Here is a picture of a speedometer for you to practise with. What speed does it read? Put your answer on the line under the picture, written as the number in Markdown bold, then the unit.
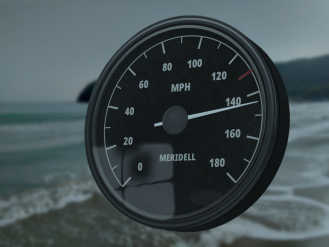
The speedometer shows **145** mph
